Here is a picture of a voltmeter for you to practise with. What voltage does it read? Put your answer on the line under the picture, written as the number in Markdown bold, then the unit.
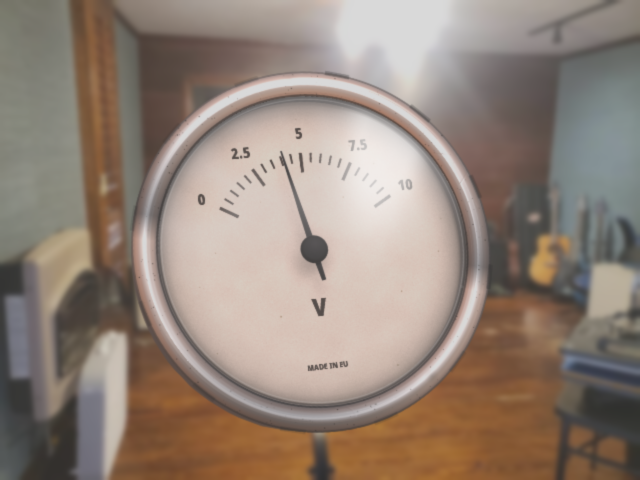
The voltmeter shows **4** V
